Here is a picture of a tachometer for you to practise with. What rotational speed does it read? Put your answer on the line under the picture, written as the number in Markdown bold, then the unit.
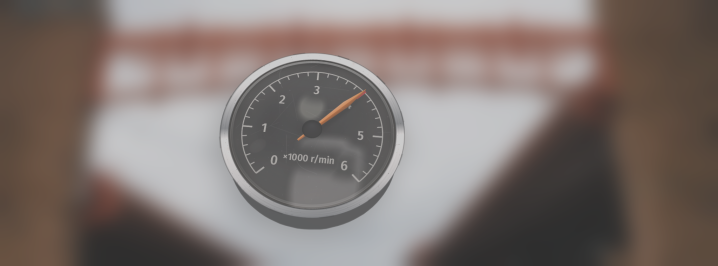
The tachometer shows **4000** rpm
